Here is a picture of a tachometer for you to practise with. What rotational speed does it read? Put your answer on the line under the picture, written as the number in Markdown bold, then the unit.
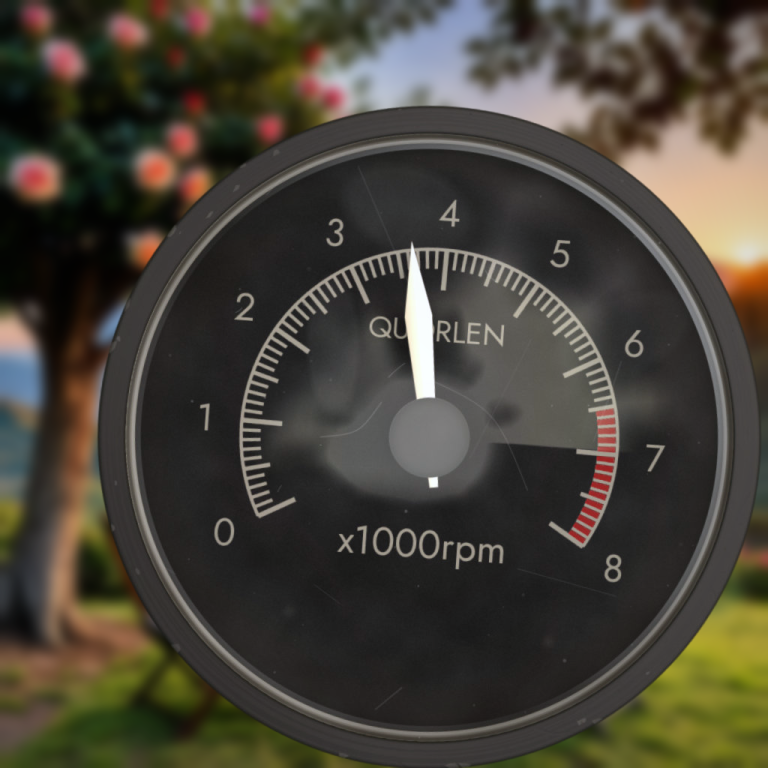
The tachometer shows **3650** rpm
